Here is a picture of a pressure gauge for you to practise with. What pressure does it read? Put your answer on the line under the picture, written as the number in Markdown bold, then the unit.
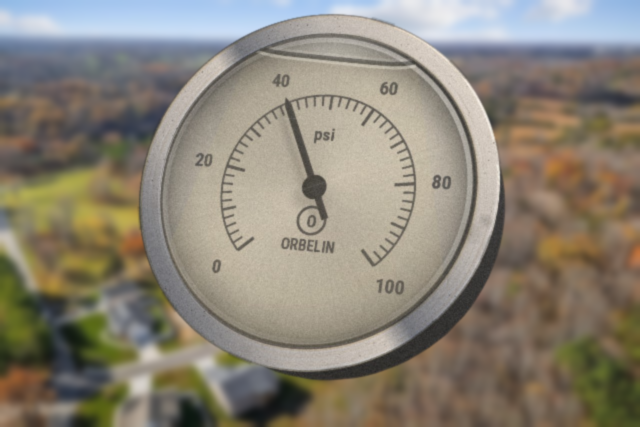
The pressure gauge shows **40** psi
